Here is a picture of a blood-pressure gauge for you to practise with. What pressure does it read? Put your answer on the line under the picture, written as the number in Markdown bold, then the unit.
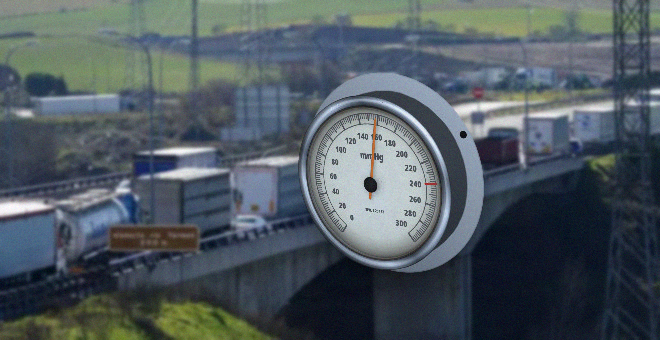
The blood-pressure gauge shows **160** mmHg
